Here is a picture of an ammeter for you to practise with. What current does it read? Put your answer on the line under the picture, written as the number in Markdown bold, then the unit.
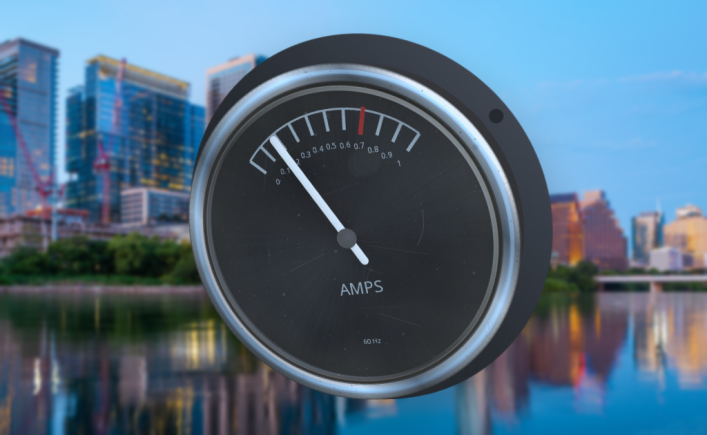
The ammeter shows **0.2** A
